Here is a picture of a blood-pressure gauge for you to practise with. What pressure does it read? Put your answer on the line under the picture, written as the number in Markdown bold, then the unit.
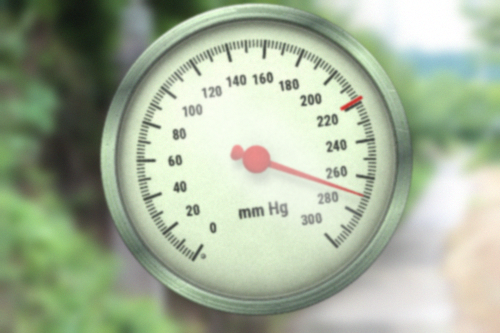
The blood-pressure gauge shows **270** mmHg
